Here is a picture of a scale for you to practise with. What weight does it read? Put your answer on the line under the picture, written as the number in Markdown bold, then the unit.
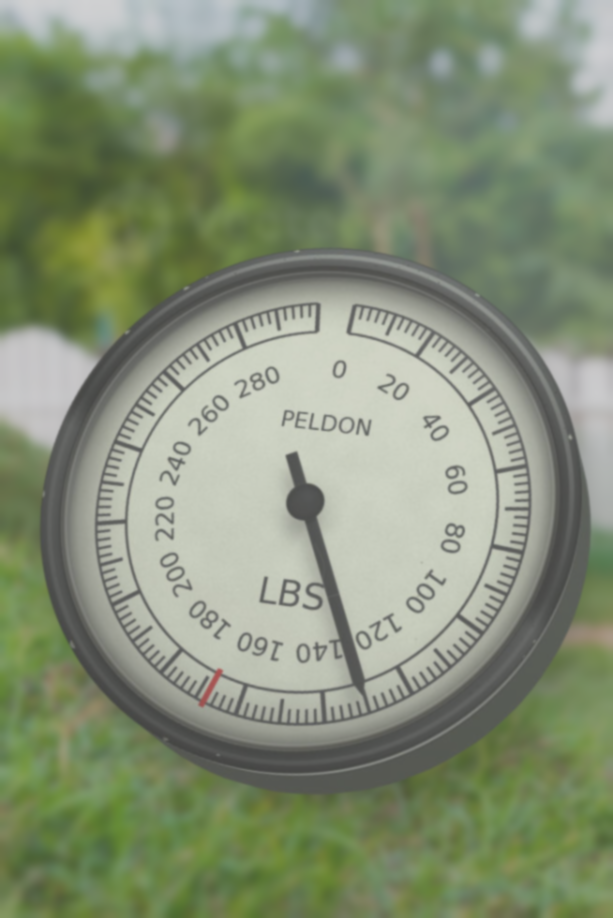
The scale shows **130** lb
